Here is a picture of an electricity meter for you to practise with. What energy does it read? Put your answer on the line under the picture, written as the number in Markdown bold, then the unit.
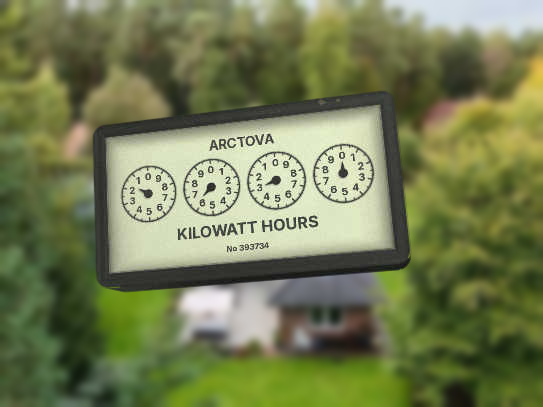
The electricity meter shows **1630** kWh
